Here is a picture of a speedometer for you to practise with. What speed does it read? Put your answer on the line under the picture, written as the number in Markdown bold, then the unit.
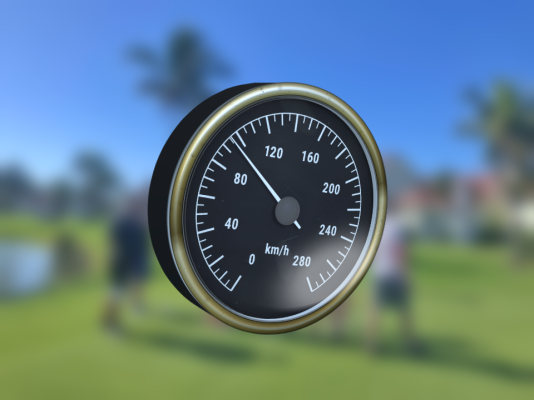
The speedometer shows **95** km/h
